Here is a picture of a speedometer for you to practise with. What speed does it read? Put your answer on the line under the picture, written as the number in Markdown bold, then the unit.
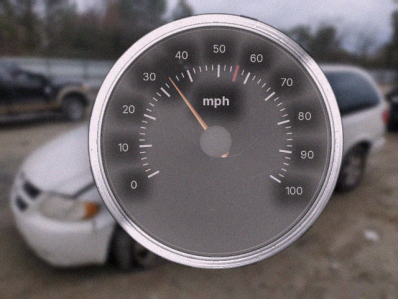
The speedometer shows **34** mph
